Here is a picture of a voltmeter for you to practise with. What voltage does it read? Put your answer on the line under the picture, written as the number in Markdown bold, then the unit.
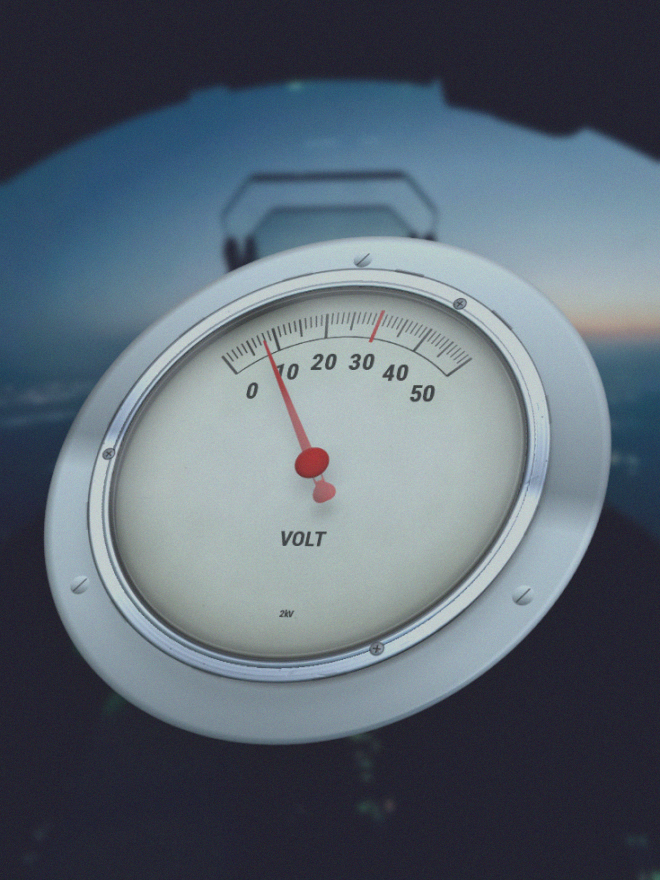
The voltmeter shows **8** V
